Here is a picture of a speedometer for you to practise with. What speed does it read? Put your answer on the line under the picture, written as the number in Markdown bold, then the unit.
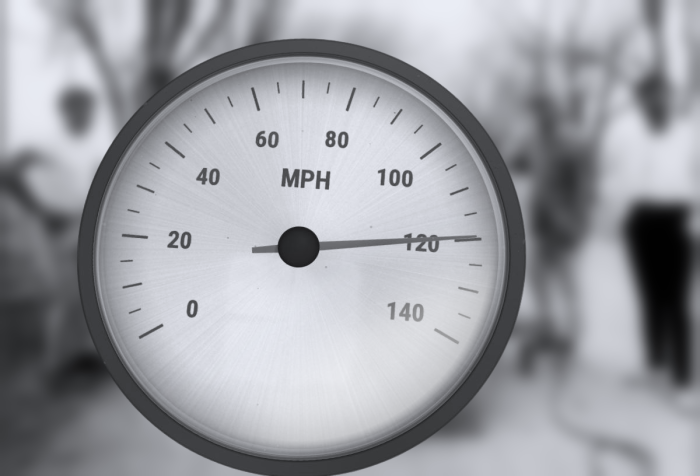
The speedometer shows **120** mph
